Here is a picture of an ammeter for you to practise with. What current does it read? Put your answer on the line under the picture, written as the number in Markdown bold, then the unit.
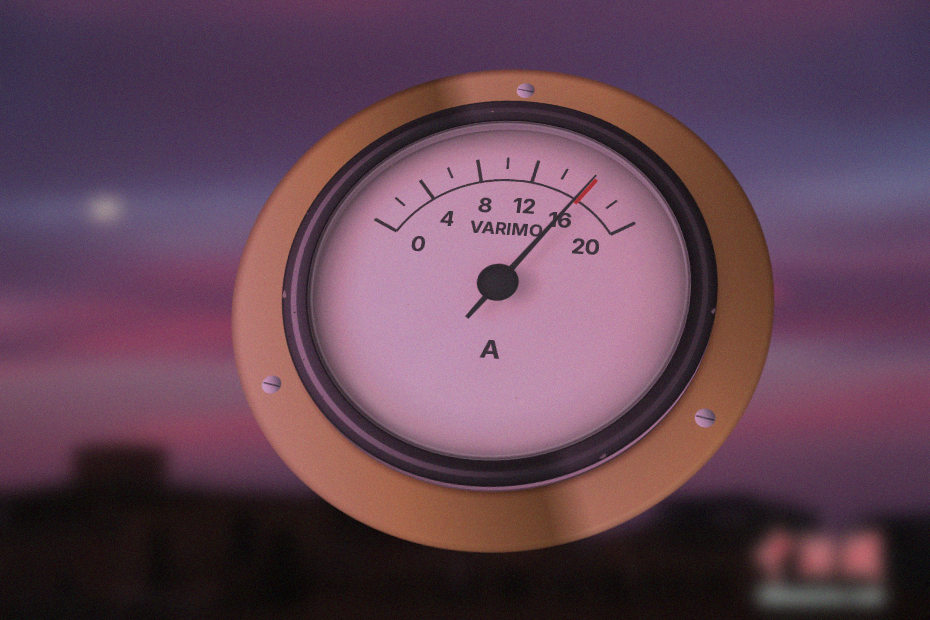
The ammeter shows **16** A
